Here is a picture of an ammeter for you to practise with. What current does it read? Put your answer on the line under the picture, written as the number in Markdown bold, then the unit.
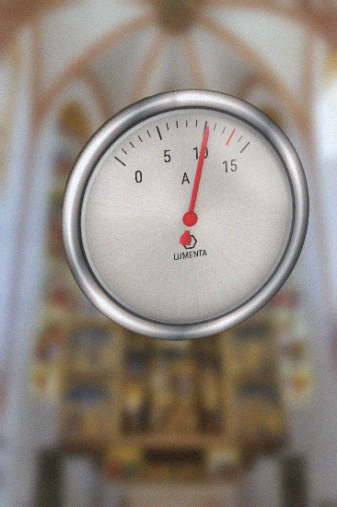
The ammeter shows **10** A
